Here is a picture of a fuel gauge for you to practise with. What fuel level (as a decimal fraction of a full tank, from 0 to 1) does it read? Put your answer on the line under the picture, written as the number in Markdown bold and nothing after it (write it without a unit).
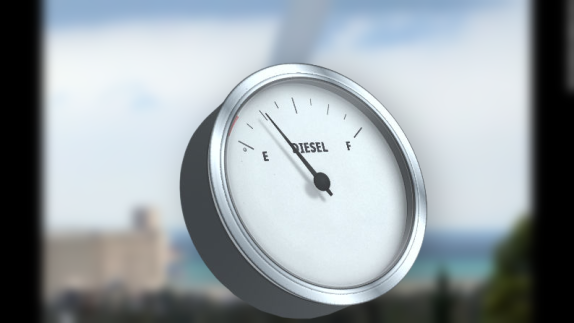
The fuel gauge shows **0.25**
